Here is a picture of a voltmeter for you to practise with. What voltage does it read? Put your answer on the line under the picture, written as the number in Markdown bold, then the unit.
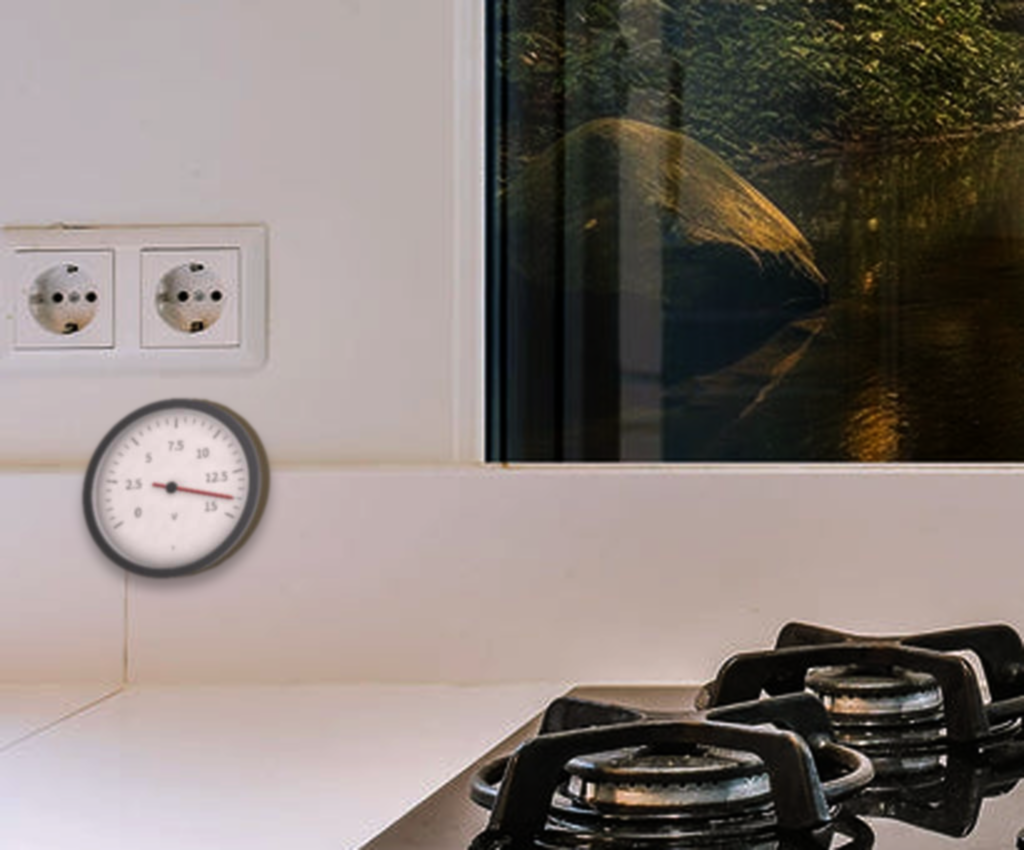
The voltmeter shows **14** V
